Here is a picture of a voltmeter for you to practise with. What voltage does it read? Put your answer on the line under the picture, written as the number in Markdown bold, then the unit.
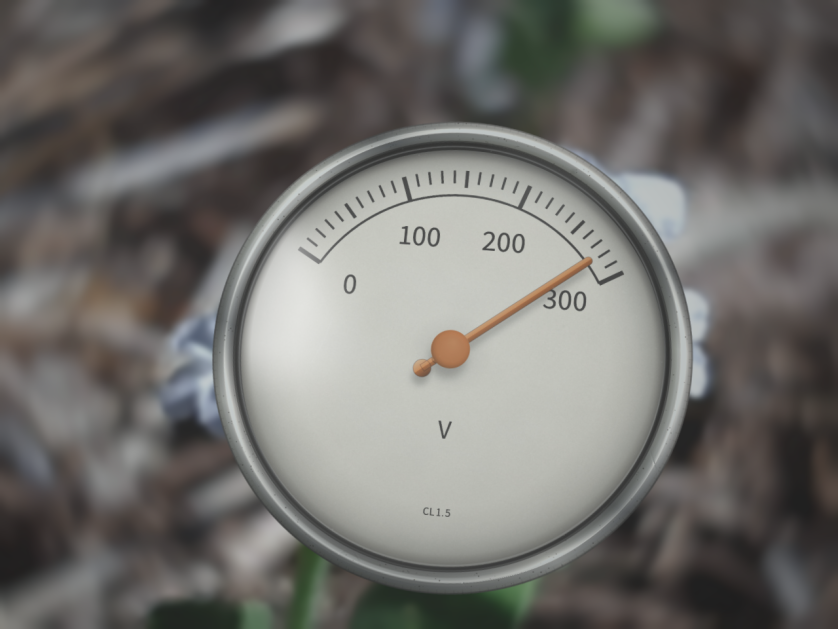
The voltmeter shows **280** V
